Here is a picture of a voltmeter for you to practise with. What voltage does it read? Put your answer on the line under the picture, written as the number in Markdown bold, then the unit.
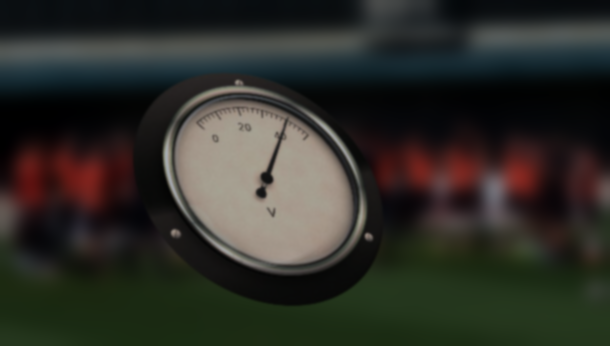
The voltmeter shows **40** V
